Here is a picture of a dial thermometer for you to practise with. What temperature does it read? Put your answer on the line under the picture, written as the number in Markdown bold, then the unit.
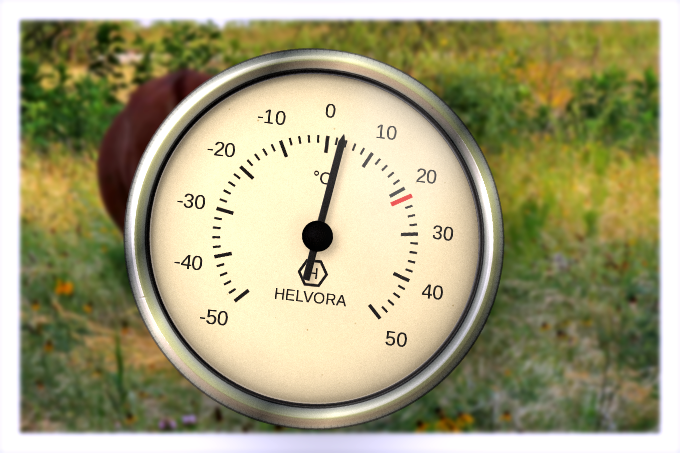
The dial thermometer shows **3** °C
